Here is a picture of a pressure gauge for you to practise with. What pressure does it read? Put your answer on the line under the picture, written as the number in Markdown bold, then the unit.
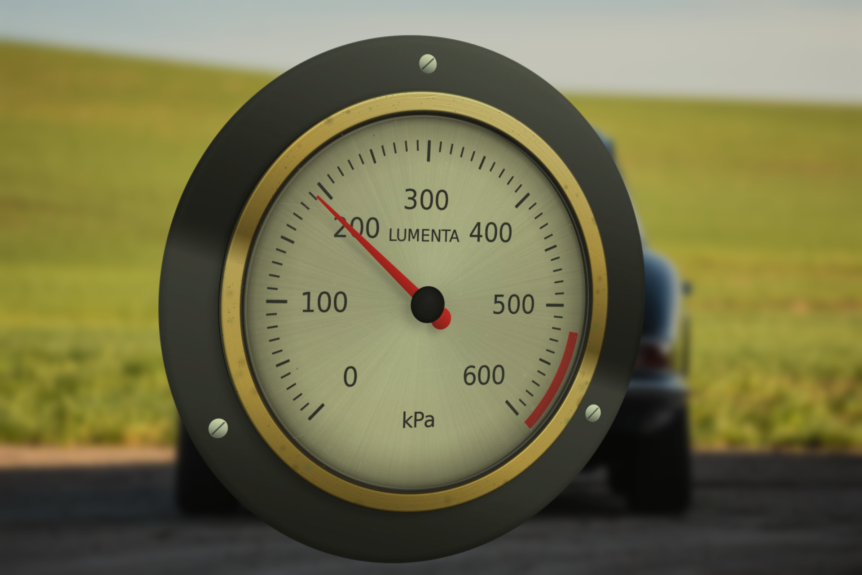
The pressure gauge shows **190** kPa
